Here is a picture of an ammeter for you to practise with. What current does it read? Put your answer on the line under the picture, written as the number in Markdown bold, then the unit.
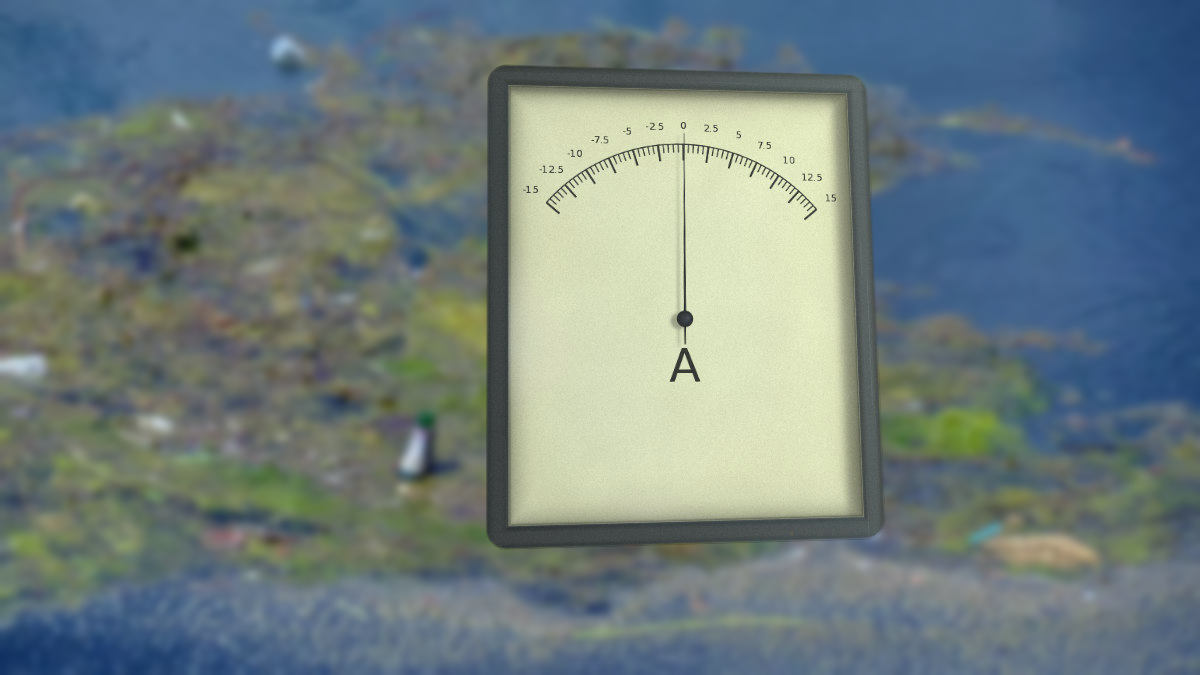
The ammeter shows **0** A
